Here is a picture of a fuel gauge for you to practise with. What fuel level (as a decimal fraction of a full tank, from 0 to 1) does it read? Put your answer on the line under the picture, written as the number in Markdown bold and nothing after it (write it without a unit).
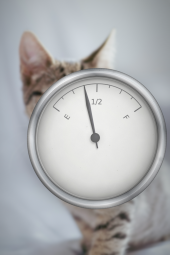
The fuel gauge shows **0.375**
